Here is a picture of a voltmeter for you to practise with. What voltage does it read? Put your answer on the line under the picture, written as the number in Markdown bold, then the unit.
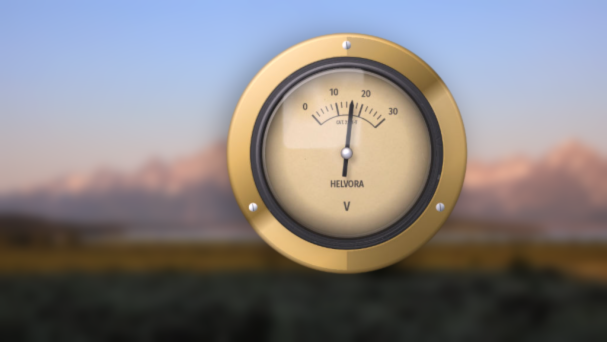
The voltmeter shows **16** V
